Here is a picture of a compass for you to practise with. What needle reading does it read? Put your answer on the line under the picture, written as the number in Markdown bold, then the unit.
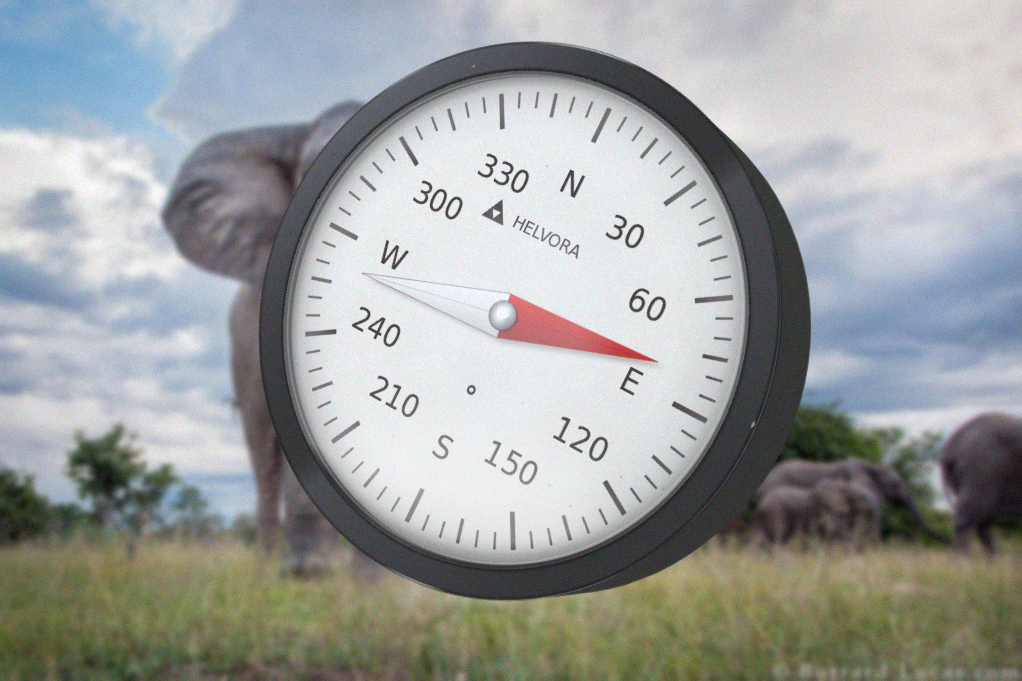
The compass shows **80** °
